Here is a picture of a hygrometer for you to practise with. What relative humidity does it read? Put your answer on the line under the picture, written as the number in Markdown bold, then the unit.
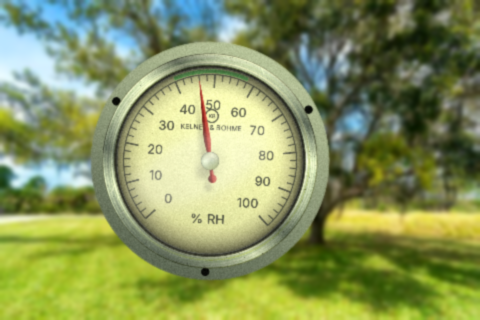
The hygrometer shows **46** %
